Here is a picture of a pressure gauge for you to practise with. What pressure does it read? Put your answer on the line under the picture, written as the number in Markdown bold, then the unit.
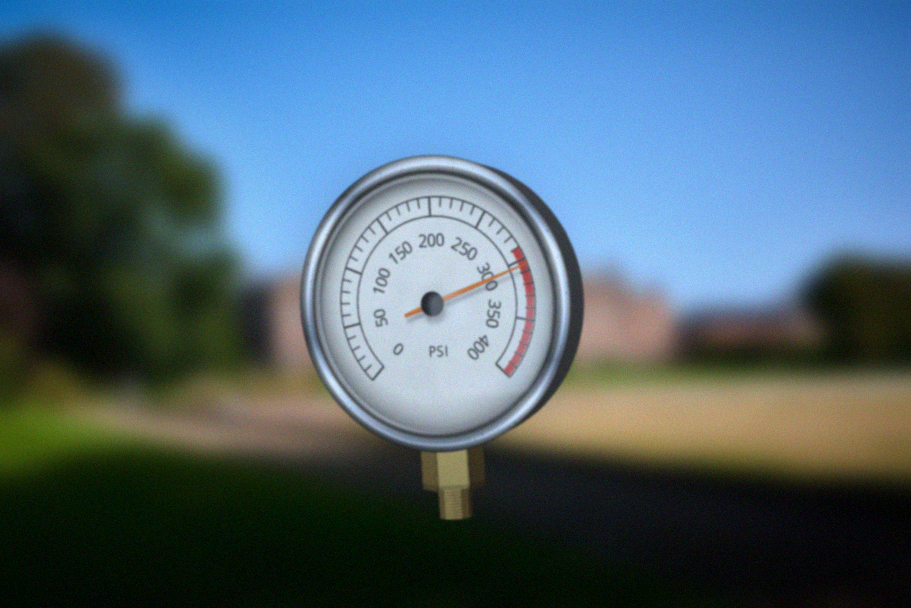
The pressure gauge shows **305** psi
